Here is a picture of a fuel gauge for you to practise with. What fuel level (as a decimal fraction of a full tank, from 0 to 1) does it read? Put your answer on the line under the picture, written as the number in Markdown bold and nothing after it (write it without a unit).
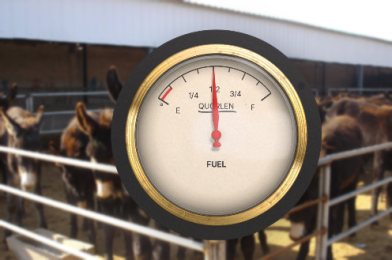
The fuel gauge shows **0.5**
